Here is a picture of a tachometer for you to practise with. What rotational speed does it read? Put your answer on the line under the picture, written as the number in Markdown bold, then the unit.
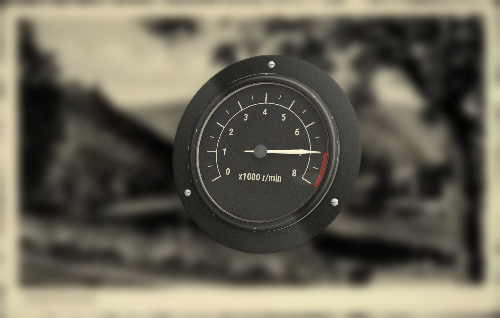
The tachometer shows **7000** rpm
